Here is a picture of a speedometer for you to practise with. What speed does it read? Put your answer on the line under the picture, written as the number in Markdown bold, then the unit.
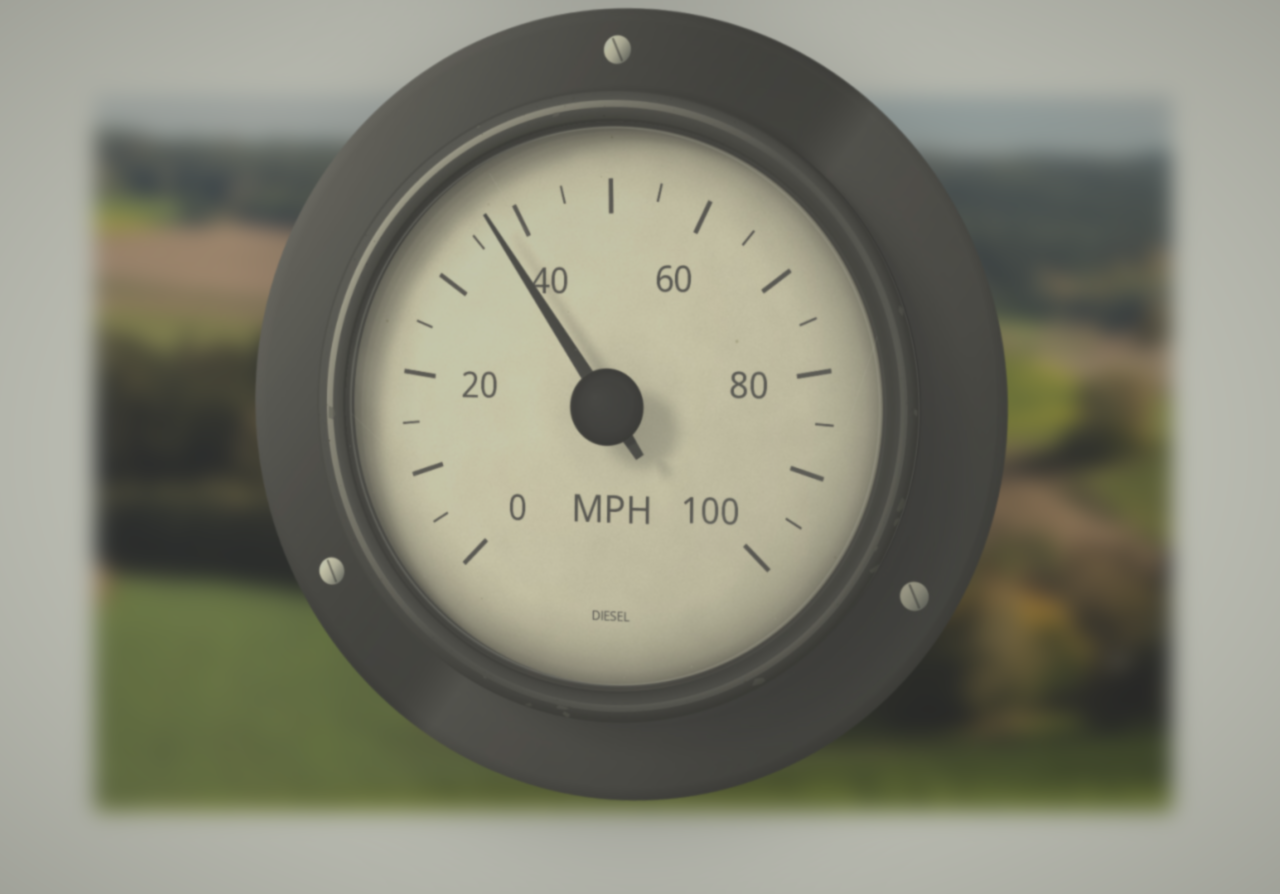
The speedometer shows **37.5** mph
